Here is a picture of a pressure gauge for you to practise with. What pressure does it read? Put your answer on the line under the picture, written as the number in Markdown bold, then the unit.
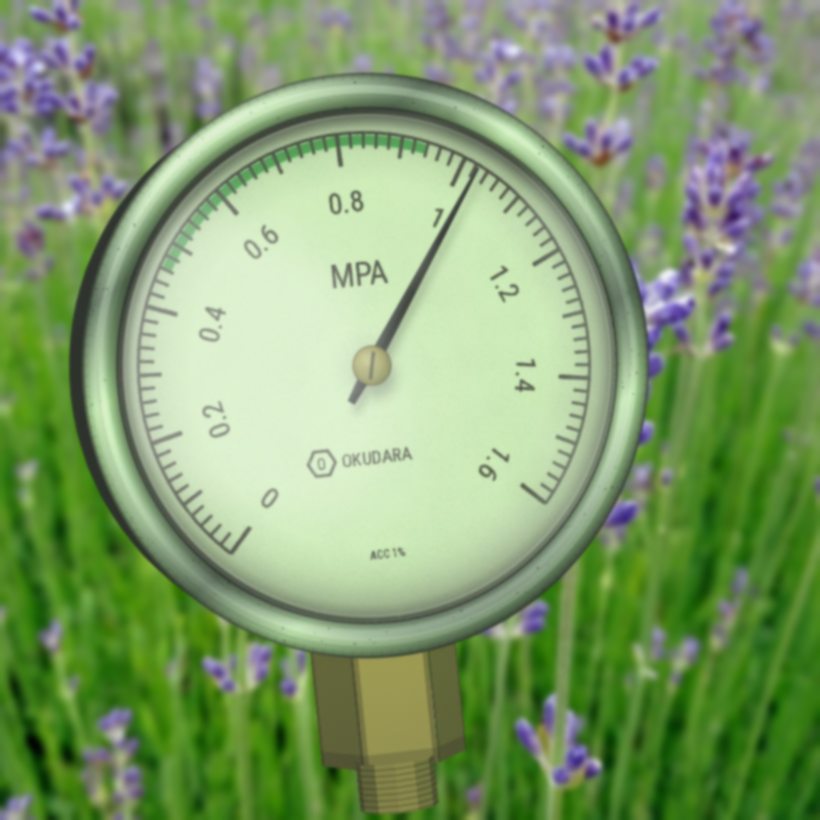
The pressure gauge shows **1.02** MPa
